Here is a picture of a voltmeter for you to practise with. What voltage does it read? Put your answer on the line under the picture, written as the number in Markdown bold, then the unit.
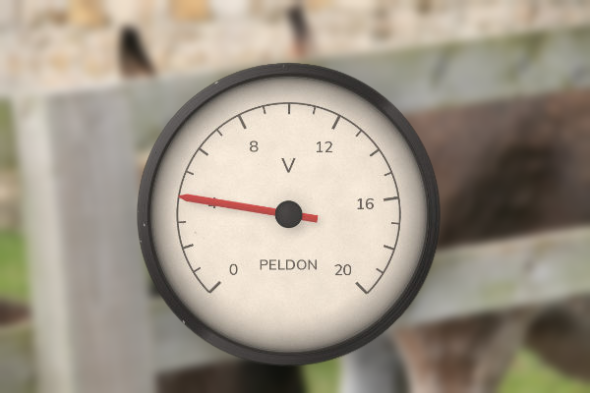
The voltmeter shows **4** V
